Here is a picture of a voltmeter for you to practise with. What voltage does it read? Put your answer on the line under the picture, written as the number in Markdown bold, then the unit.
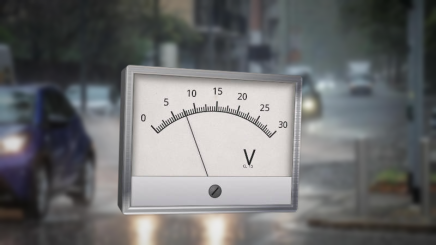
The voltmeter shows **7.5** V
